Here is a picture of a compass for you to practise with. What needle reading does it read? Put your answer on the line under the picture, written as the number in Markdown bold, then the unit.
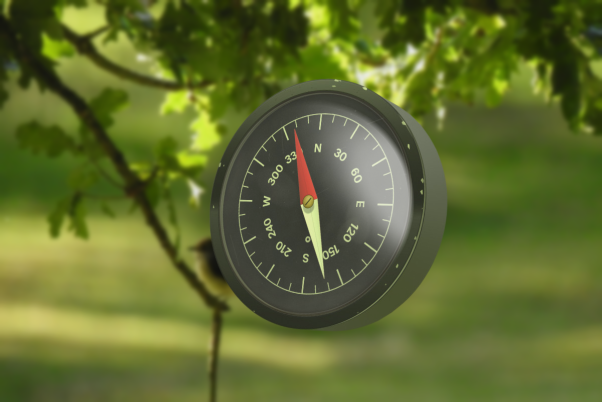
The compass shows **340** °
